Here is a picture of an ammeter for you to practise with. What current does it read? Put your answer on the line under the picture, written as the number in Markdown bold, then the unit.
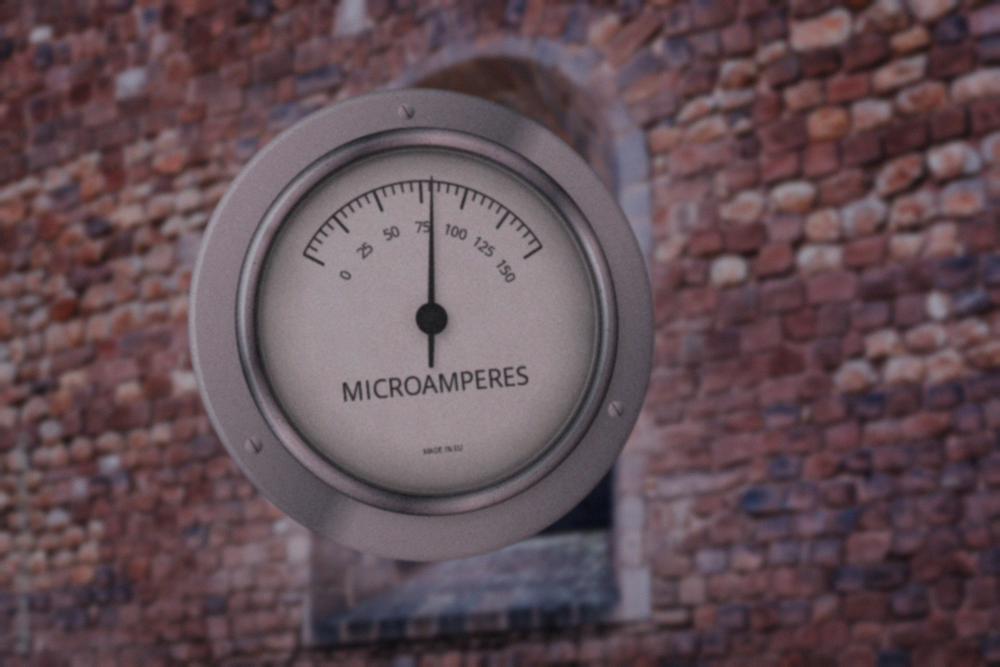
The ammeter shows **80** µA
